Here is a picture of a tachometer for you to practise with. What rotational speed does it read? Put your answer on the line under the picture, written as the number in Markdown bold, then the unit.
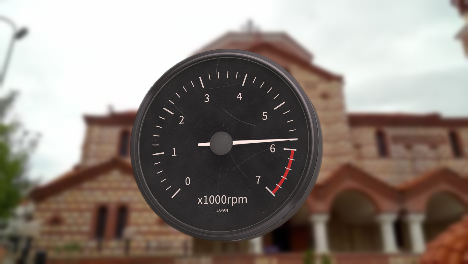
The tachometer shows **5800** rpm
